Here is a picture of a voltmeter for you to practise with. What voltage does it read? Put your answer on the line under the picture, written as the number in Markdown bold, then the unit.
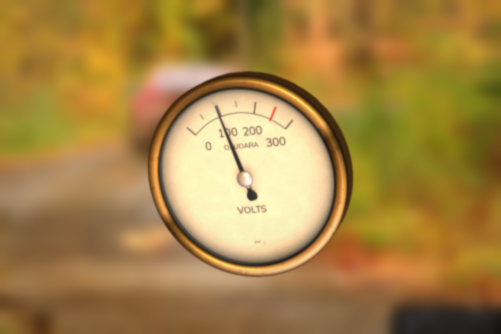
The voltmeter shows **100** V
